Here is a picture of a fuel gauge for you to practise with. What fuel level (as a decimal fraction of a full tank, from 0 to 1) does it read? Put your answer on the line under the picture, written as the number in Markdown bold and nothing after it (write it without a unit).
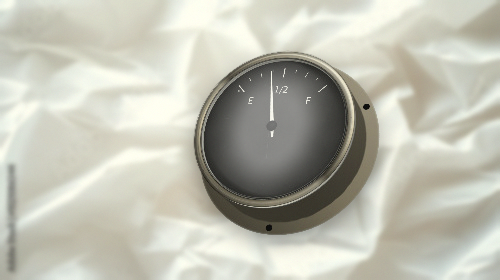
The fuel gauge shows **0.375**
